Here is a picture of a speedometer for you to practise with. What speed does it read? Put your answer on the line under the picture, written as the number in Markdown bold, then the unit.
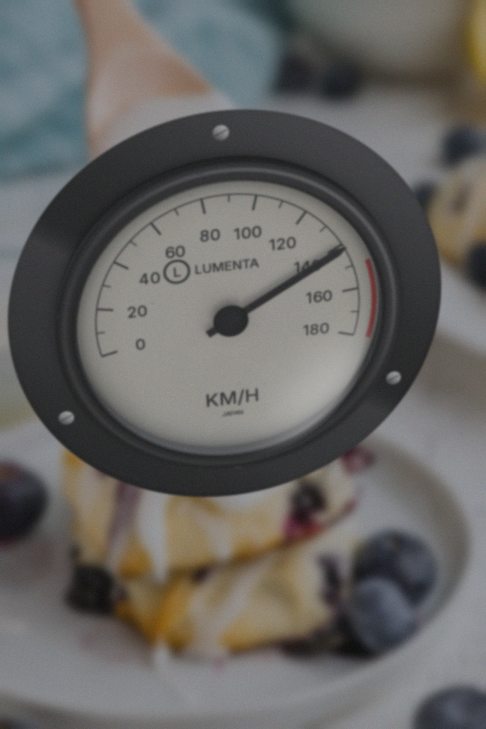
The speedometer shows **140** km/h
